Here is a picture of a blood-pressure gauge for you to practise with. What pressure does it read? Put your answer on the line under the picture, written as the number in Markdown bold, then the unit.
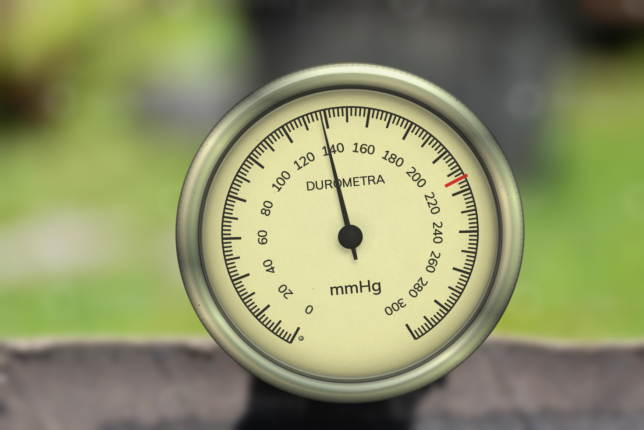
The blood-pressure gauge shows **138** mmHg
